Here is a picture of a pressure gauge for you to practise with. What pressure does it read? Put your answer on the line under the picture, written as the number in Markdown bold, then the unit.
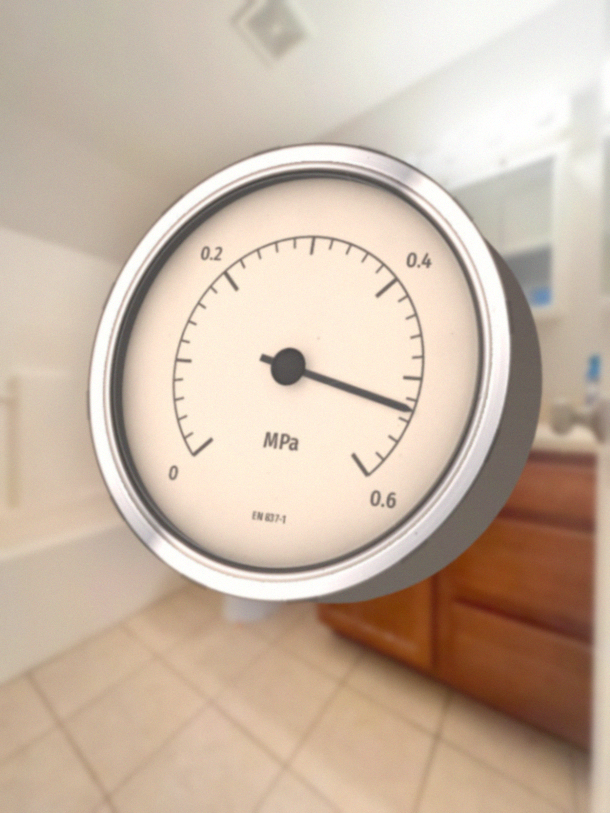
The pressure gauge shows **0.53** MPa
